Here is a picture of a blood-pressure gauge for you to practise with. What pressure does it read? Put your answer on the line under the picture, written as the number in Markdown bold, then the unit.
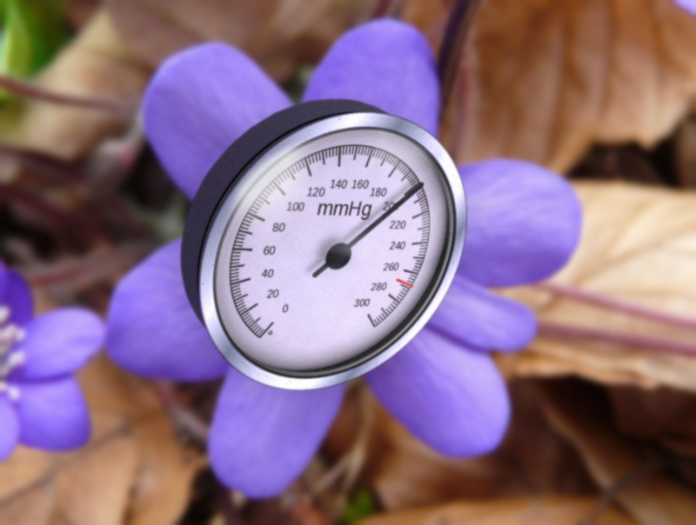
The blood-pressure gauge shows **200** mmHg
